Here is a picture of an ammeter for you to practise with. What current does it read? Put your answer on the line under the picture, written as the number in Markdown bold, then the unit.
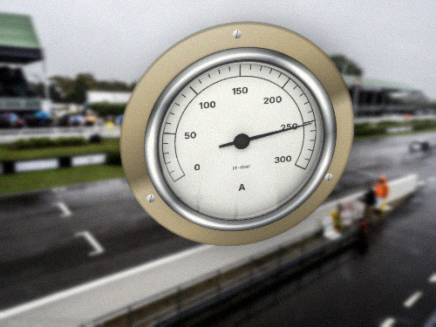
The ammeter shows **250** A
